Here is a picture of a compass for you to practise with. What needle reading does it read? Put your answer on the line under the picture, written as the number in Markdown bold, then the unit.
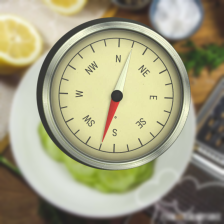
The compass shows **195** °
